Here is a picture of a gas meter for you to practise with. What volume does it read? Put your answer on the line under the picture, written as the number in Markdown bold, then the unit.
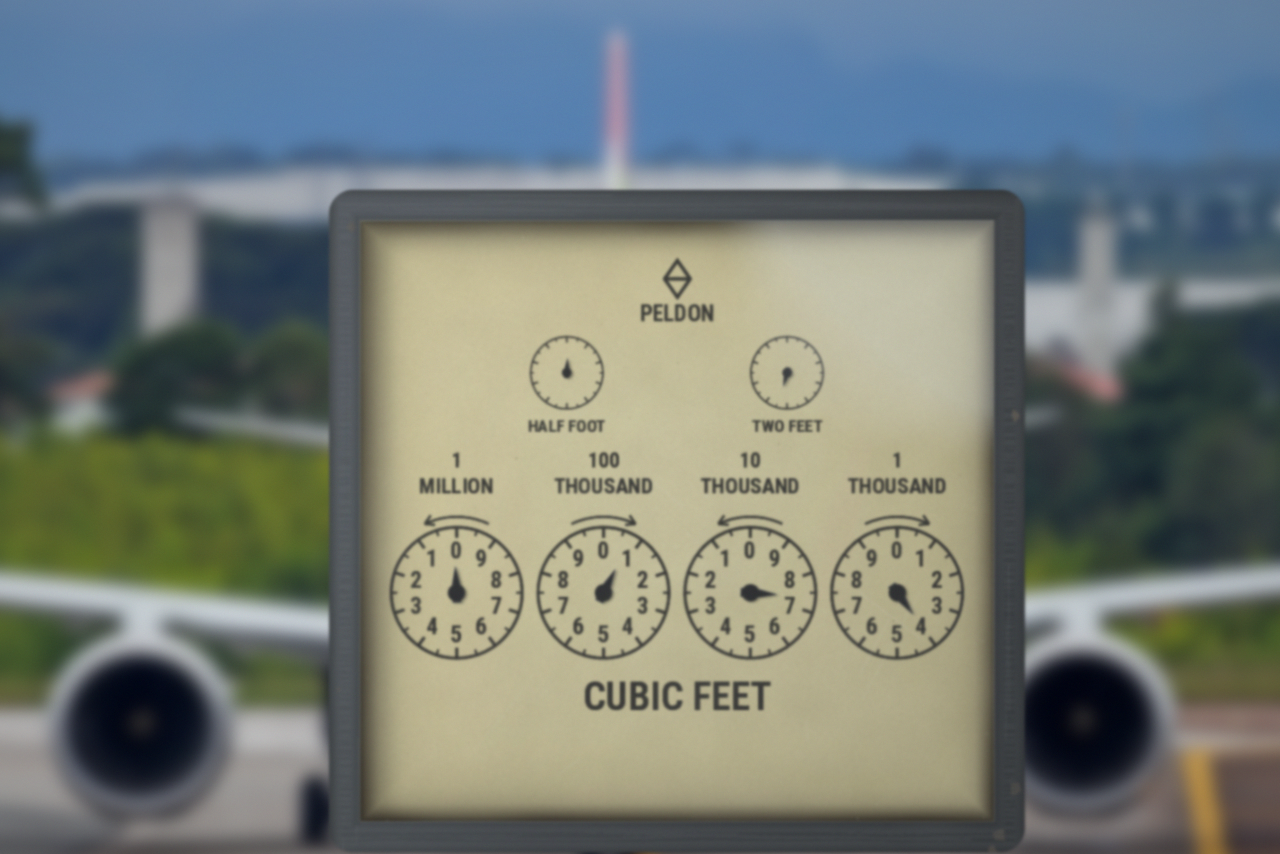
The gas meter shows **7400** ft³
